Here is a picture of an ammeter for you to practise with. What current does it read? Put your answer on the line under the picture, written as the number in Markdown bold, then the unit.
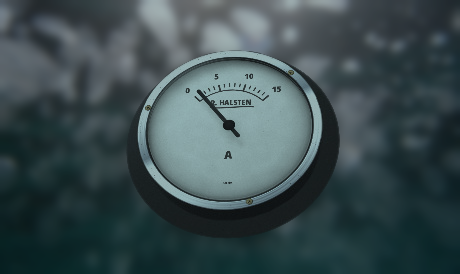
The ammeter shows **1** A
